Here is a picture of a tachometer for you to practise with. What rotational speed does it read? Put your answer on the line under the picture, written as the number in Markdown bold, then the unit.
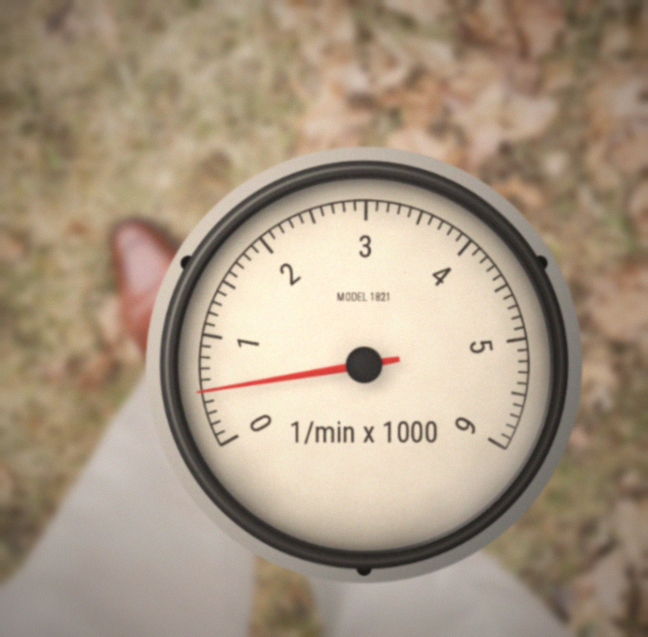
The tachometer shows **500** rpm
